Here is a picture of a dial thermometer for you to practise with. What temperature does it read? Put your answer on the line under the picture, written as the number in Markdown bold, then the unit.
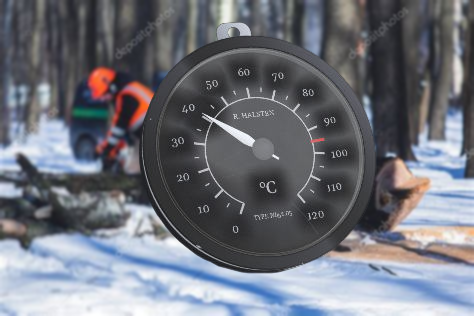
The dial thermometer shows **40** °C
